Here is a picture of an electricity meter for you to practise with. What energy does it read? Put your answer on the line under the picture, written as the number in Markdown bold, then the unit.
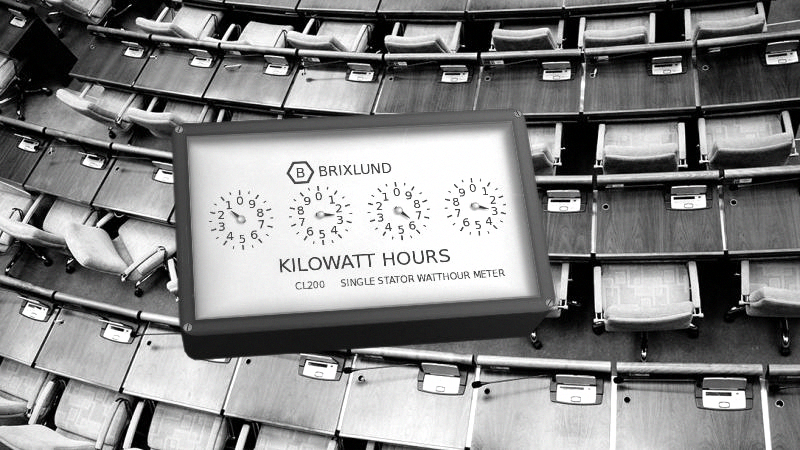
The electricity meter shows **1263** kWh
